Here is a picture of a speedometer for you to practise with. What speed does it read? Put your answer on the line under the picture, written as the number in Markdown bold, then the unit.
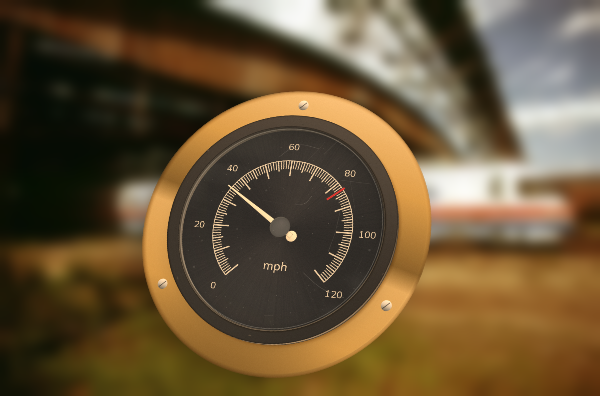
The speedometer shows **35** mph
